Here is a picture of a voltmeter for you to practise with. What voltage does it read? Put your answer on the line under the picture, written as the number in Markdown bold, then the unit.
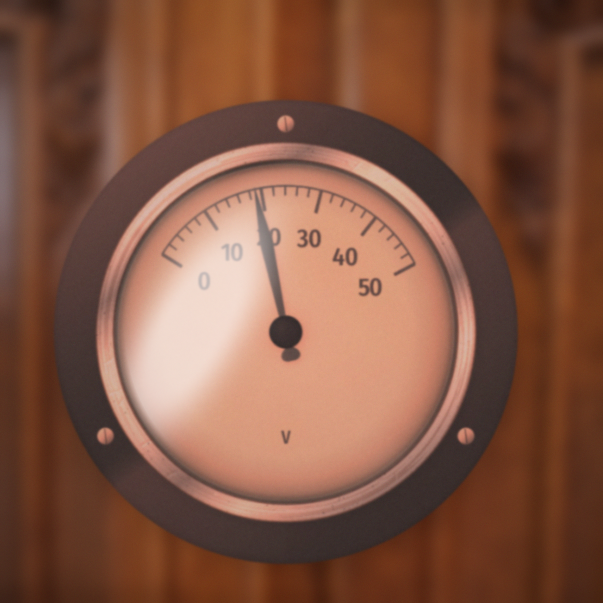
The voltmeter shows **19** V
